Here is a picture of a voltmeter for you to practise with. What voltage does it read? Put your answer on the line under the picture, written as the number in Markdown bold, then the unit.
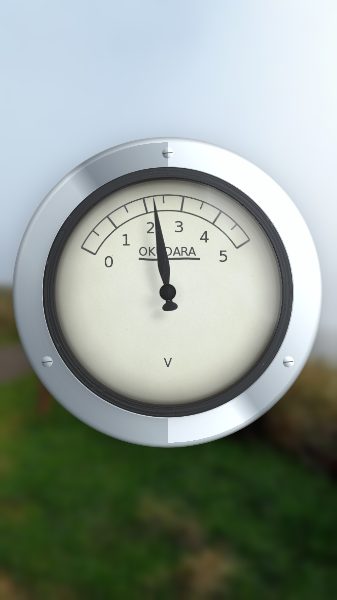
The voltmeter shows **2.25** V
